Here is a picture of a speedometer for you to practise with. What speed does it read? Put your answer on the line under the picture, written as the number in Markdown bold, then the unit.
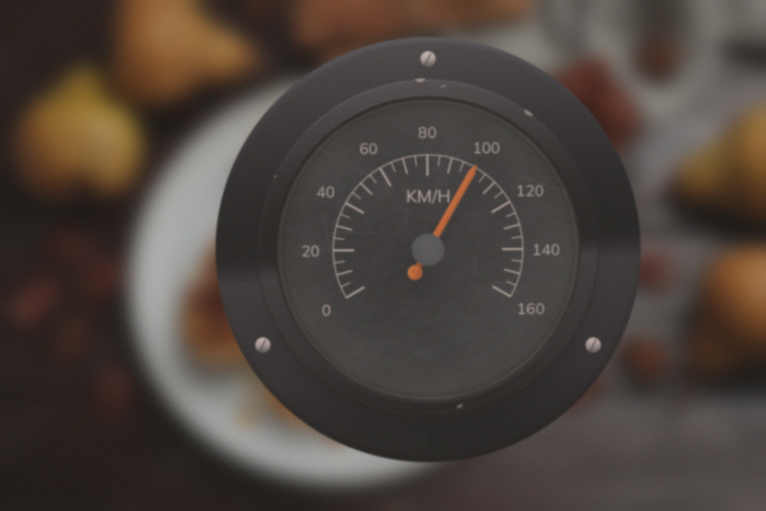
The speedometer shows **100** km/h
